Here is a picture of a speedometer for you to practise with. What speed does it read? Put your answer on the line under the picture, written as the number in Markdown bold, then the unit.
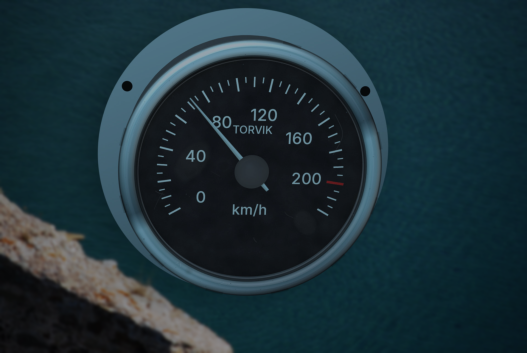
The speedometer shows **72.5** km/h
